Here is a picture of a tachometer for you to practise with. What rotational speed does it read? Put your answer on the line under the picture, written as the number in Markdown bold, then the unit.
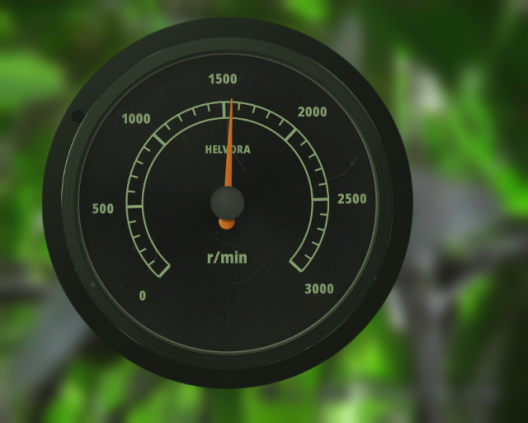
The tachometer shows **1550** rpm
